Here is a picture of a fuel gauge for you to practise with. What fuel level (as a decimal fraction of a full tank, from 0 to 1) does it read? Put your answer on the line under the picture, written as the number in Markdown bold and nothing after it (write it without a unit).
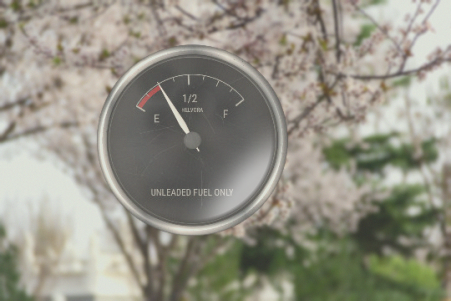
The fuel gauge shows **0.25**
